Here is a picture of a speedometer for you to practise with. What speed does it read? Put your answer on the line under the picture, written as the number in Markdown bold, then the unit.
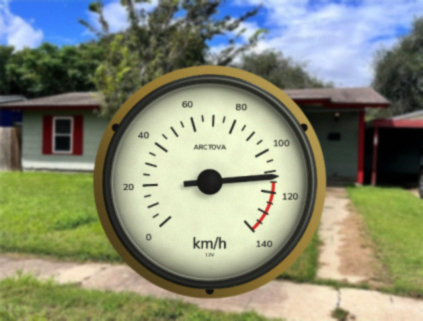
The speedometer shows **112.5** km/h
